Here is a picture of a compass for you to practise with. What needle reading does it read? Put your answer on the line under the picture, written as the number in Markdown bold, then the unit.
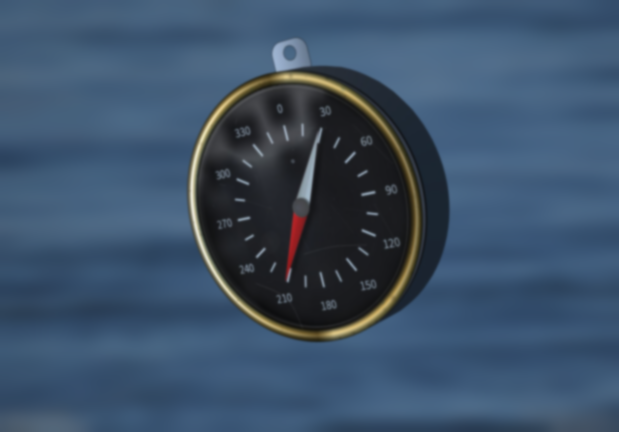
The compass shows **210** °
